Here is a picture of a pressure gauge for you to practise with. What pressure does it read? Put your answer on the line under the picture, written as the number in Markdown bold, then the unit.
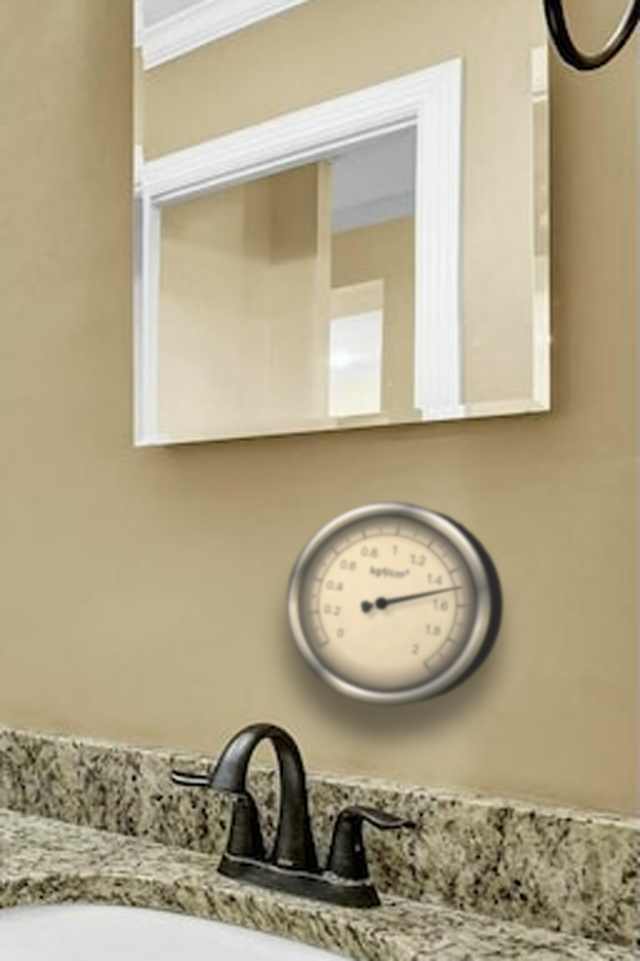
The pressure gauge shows **1.5** kg/cm²
